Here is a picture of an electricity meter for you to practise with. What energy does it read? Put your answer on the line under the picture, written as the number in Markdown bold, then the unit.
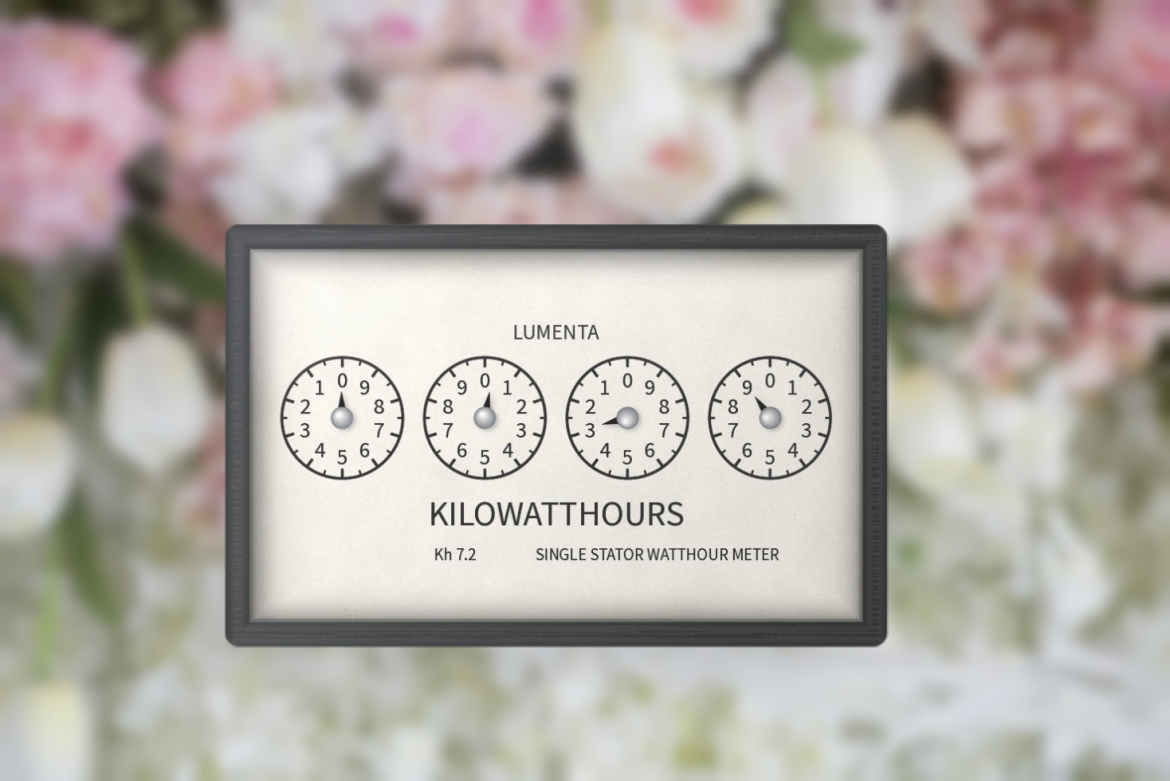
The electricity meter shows **29** kWh
